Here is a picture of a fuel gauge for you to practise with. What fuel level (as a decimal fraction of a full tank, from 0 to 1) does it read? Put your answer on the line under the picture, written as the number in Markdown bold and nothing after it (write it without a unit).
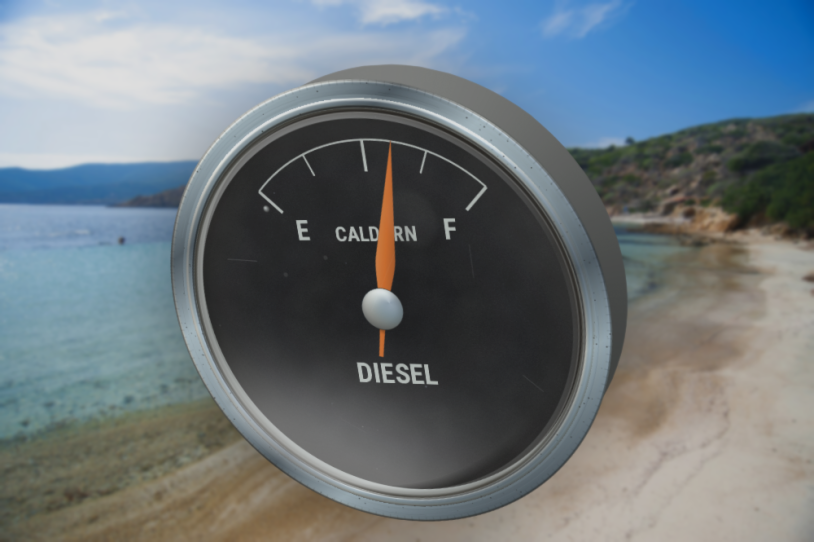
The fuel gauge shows **0.625**
